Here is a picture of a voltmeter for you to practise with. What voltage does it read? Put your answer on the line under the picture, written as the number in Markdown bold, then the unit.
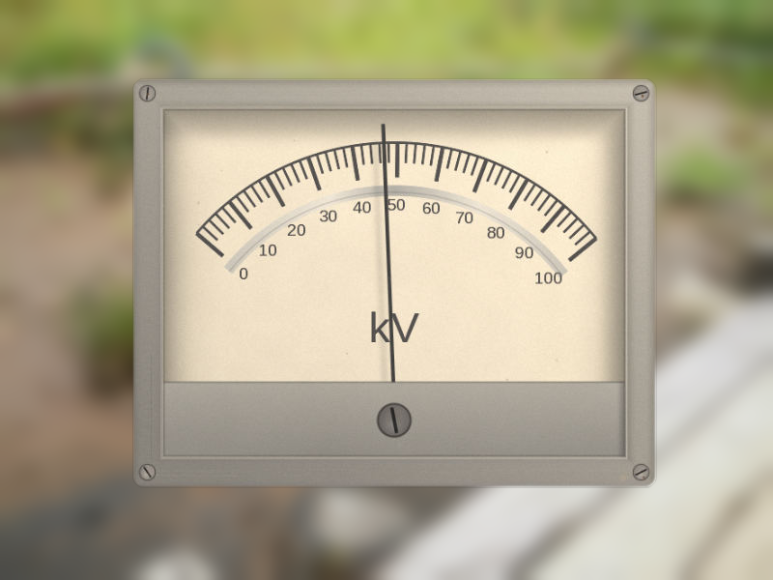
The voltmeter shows **47** kV
